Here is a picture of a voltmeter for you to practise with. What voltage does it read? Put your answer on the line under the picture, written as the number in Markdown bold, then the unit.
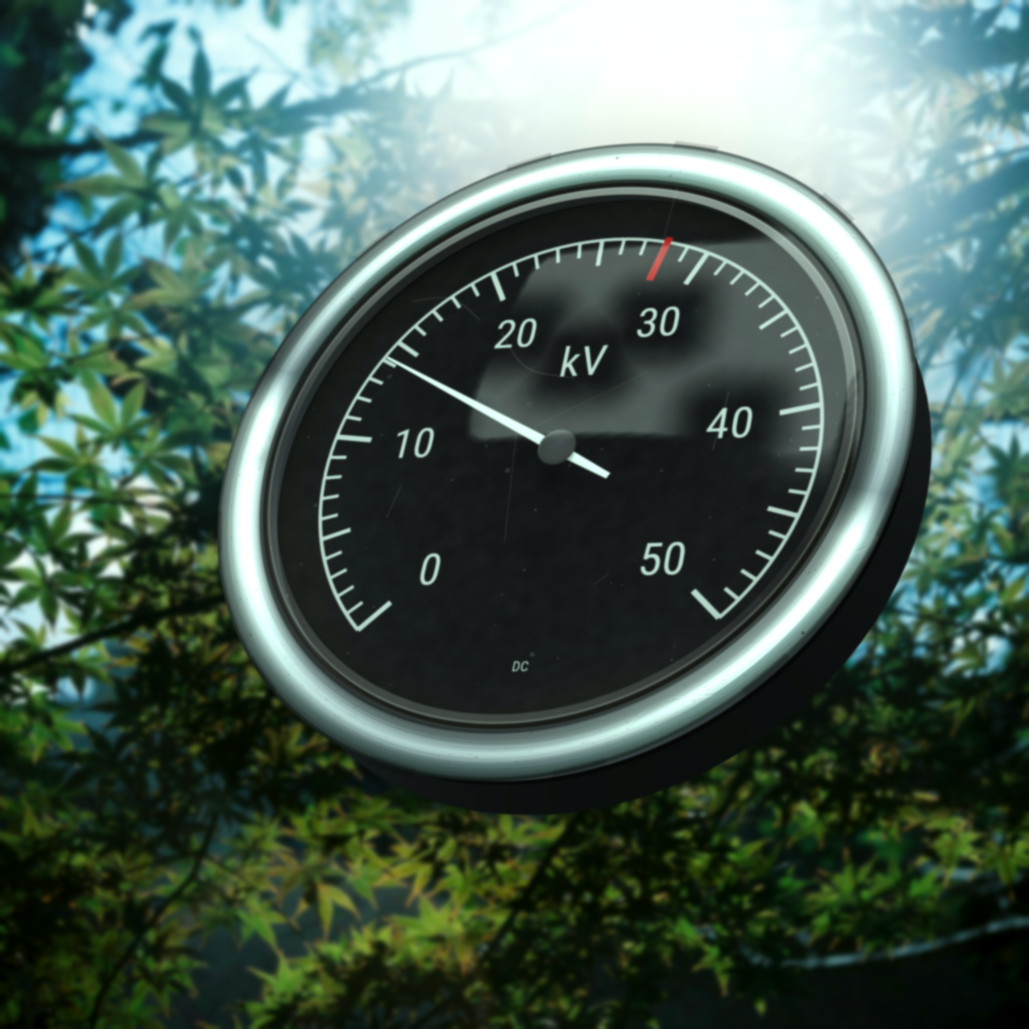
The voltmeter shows **14** kV
